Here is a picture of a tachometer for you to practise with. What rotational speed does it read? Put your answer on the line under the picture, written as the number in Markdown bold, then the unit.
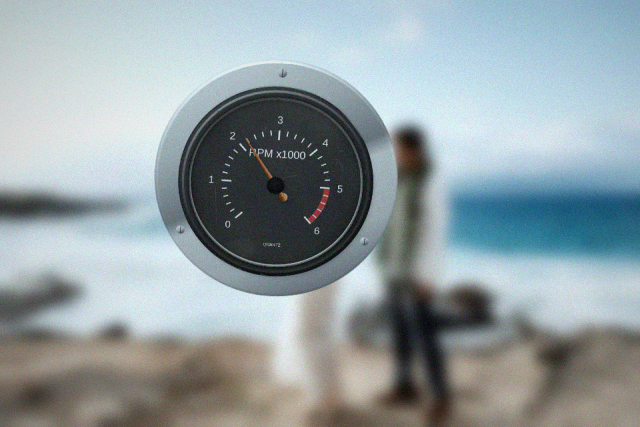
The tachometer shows **2200** rpm
